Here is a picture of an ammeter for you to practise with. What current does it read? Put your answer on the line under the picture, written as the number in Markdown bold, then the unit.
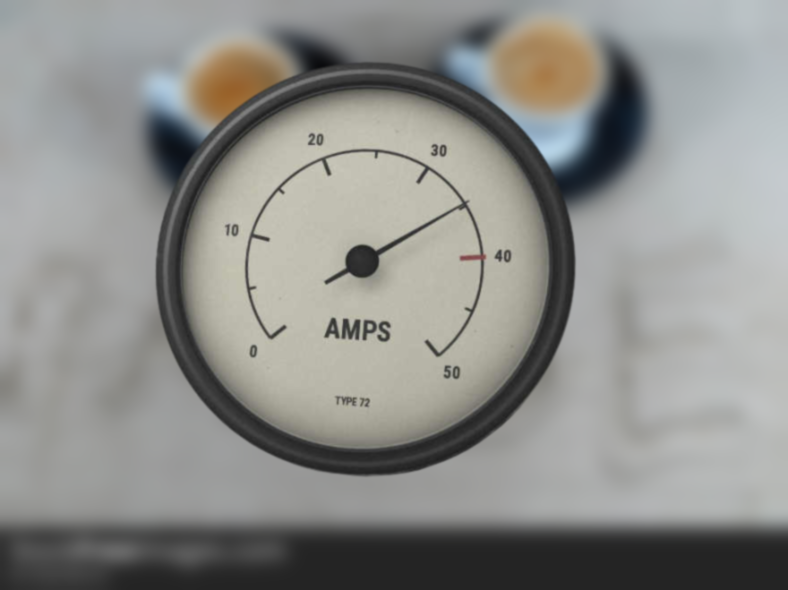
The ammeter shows **35** A
